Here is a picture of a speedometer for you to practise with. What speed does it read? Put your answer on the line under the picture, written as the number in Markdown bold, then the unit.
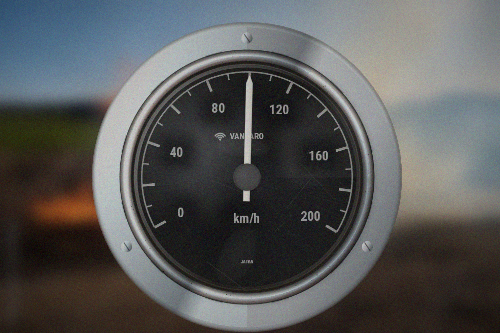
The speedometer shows **100** km/h
